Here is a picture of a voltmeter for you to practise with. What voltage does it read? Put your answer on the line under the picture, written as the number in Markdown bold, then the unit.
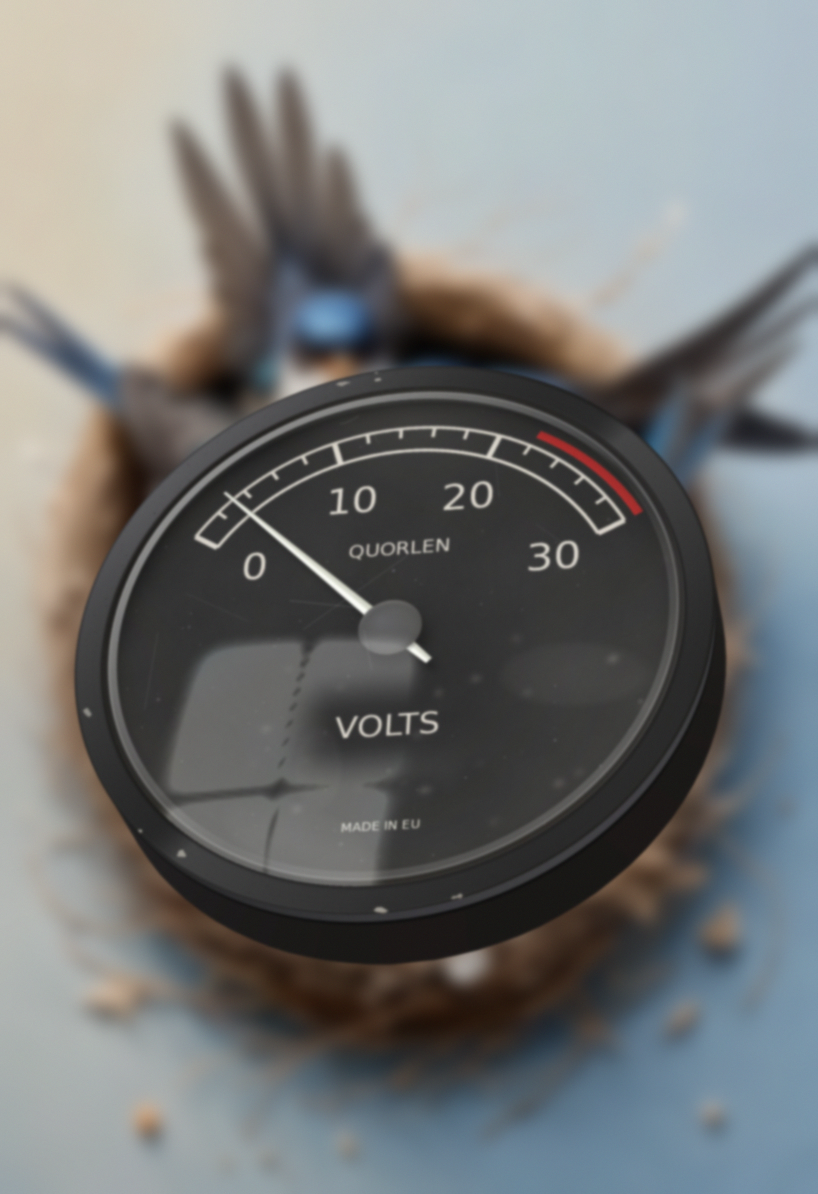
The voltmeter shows **3** V
